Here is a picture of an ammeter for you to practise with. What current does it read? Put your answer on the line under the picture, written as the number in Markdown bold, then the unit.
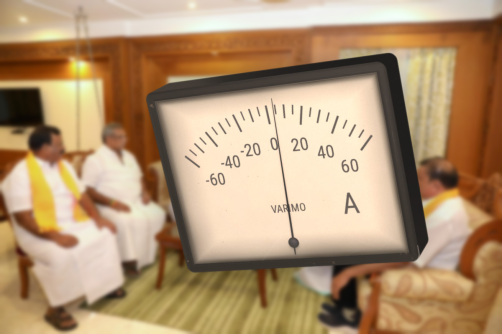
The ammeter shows **5** A
